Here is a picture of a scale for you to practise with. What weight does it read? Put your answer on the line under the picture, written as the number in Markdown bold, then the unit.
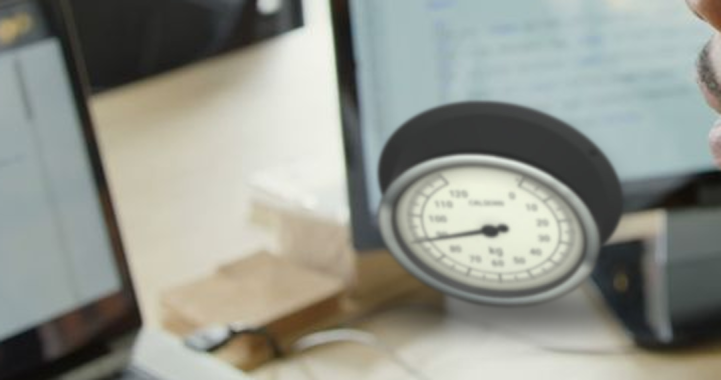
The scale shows **90** kg
